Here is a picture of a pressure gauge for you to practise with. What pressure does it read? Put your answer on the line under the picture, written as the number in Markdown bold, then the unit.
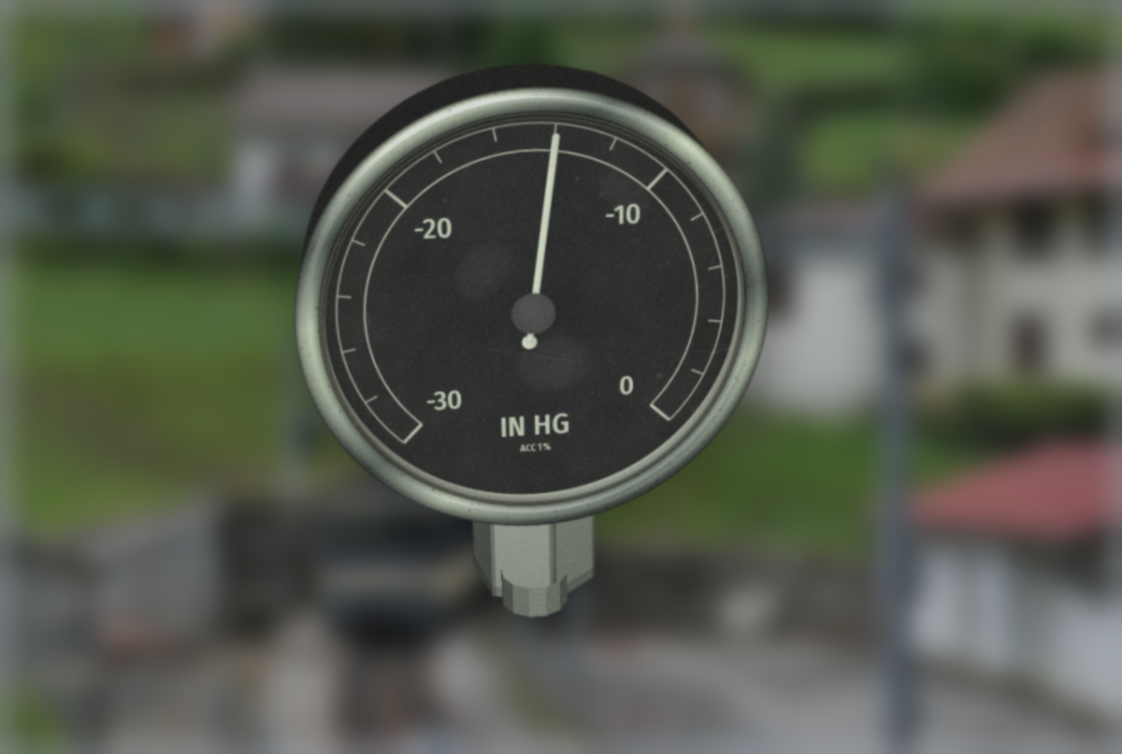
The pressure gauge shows **-14** inHg
